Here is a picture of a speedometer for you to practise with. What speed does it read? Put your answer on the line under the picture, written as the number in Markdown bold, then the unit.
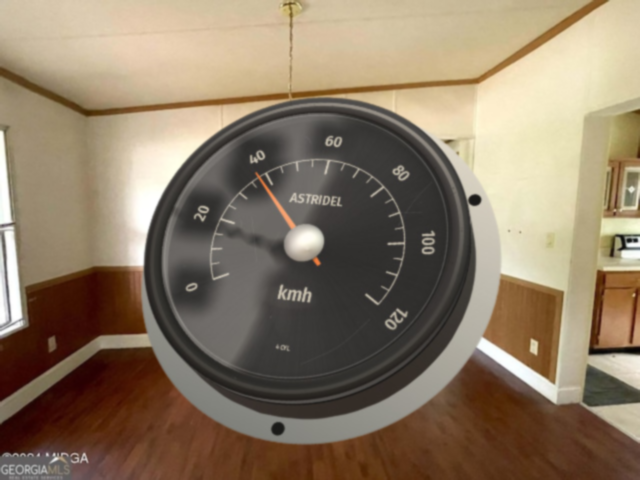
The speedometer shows **37.5** km/h
